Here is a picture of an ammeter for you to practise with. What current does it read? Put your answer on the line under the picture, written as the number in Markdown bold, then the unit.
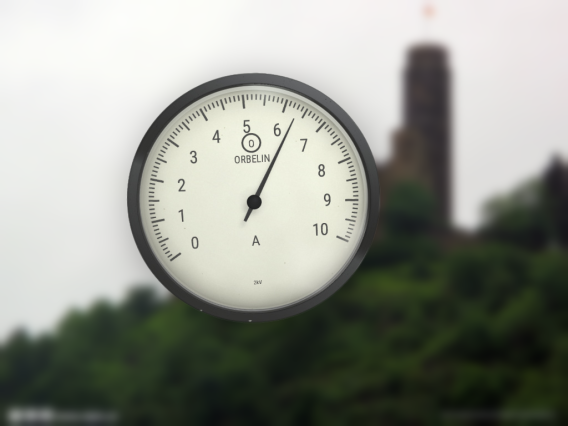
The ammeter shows **6.3** A
